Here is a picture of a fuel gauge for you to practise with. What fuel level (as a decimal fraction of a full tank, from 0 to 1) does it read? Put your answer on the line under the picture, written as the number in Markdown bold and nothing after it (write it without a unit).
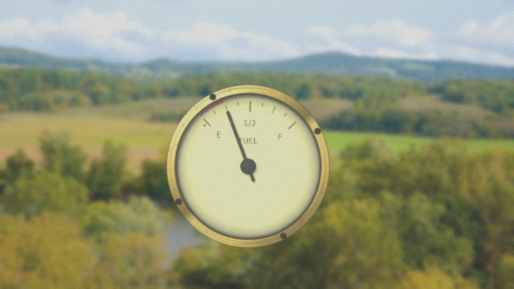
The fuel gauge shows **0.25**
